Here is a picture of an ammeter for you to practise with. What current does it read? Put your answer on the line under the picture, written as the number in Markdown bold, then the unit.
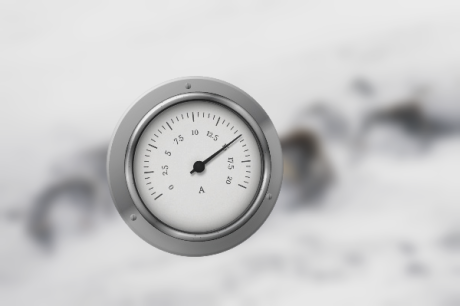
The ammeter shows **15** A
